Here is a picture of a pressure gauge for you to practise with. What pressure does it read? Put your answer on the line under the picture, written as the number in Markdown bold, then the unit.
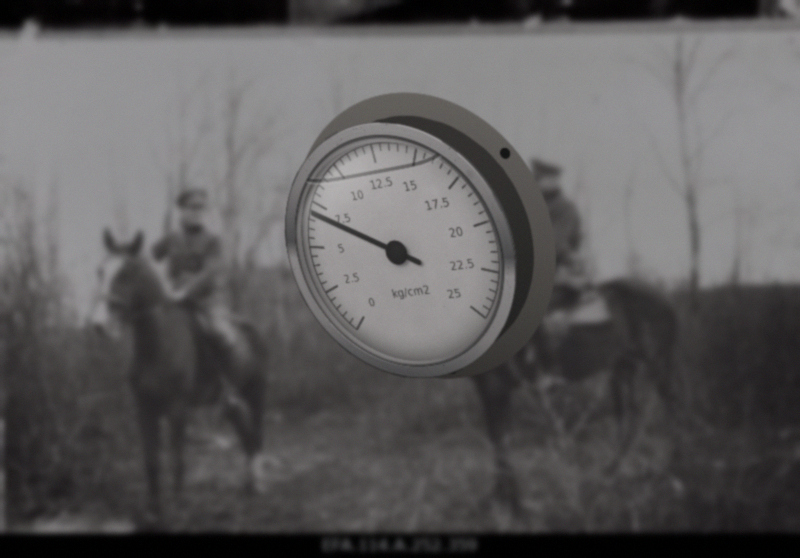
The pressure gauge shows **7** kg/cm²
